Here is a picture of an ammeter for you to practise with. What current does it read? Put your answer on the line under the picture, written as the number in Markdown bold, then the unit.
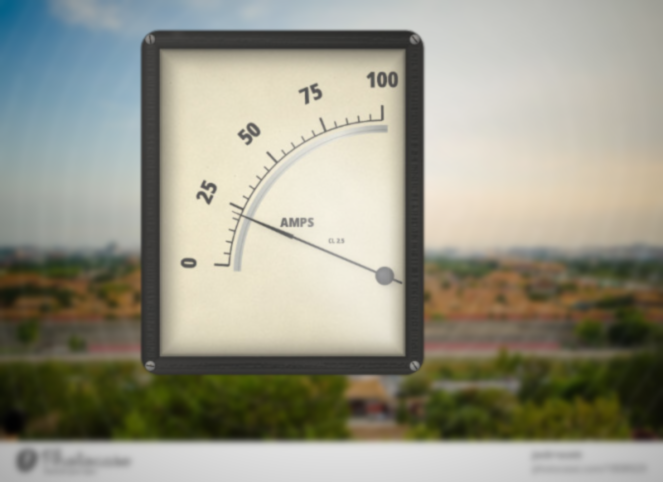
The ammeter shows **22.5** A
